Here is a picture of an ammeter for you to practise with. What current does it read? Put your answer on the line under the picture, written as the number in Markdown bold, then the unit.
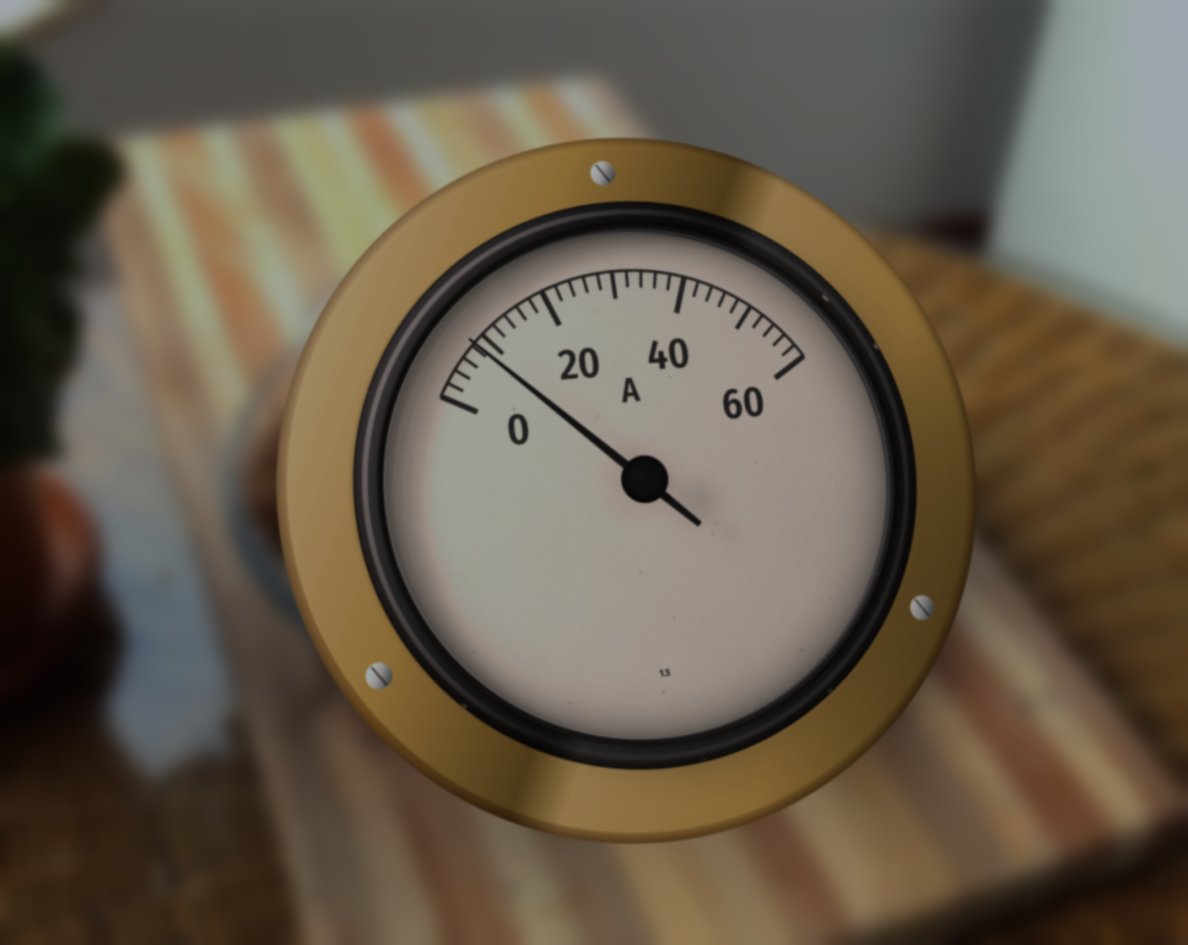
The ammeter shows **8** A
